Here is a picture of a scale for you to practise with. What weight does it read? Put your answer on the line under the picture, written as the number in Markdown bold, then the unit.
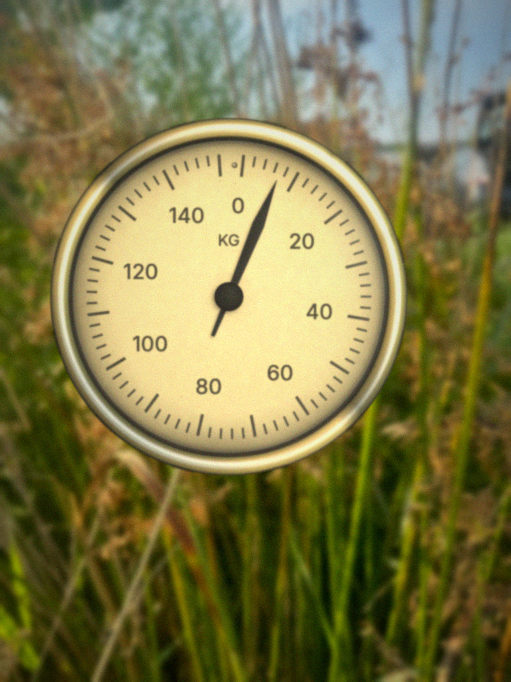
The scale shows **7** kg
